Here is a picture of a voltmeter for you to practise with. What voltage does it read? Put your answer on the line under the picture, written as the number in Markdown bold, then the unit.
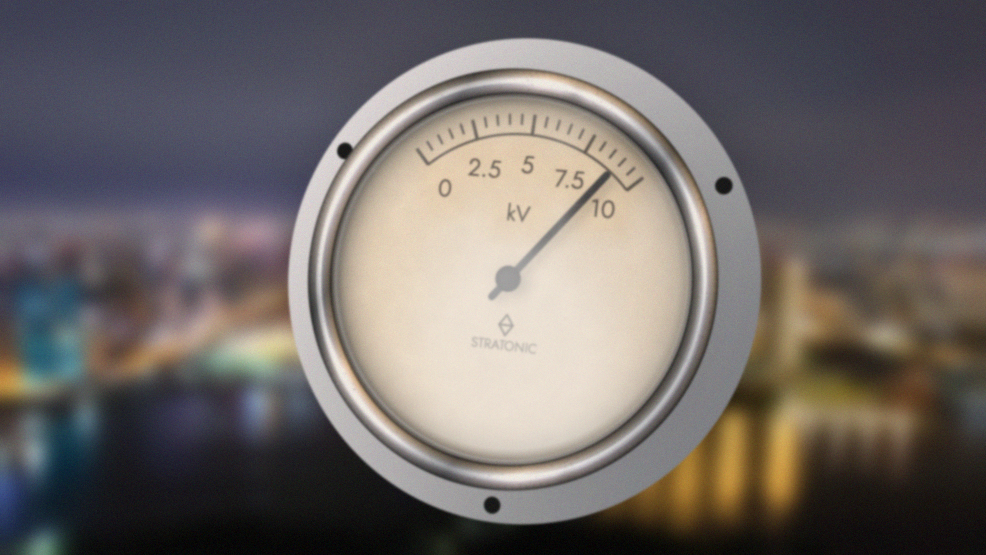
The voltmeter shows **9** kV
